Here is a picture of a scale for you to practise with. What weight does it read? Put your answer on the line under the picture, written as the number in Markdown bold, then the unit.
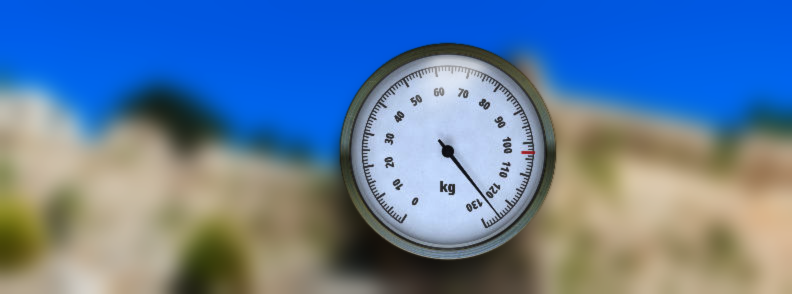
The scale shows **125** kg
